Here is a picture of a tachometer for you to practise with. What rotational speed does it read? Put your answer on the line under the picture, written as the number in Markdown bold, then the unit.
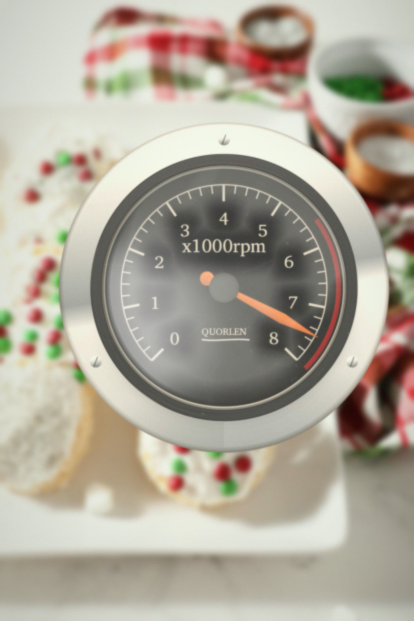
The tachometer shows **7500** rpm
